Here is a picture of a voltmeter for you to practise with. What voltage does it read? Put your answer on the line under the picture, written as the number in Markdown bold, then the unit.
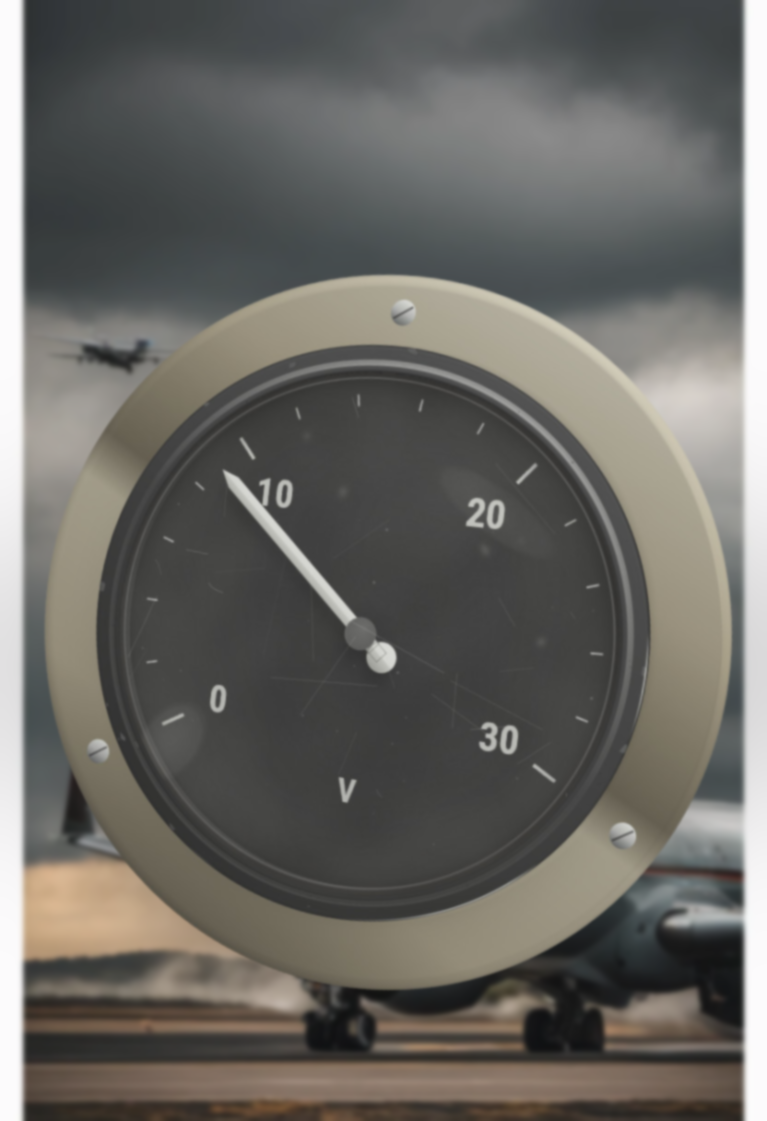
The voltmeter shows **9** V
